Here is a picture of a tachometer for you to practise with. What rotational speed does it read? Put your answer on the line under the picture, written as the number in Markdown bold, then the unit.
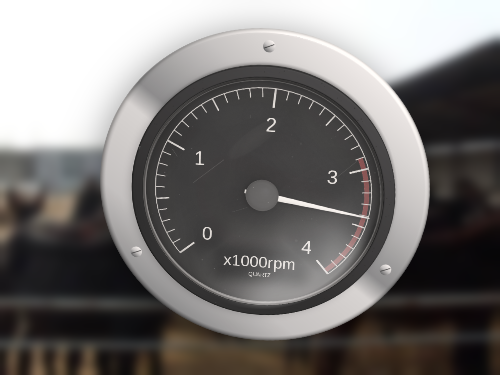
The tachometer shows **3400** rpm
